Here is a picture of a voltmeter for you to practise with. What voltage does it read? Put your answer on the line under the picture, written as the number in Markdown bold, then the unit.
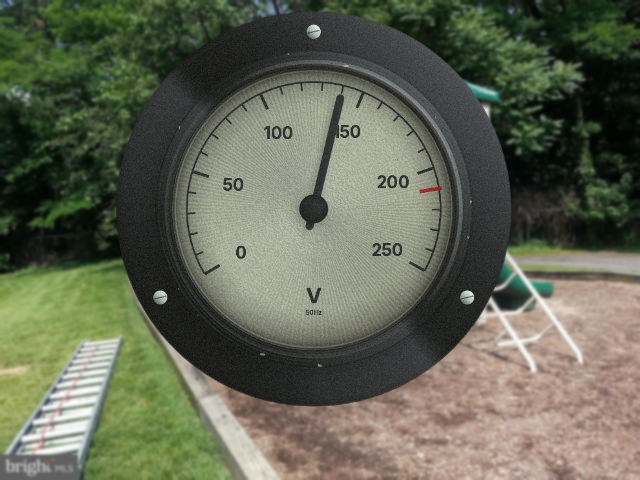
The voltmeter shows **140** V
